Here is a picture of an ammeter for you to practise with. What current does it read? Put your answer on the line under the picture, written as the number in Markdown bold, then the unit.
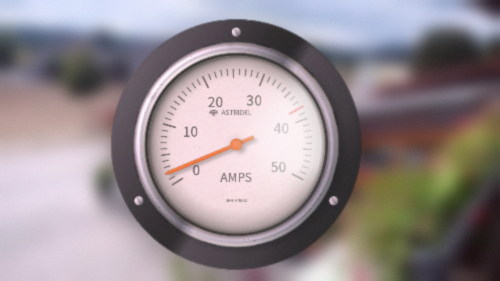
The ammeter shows **2** A
